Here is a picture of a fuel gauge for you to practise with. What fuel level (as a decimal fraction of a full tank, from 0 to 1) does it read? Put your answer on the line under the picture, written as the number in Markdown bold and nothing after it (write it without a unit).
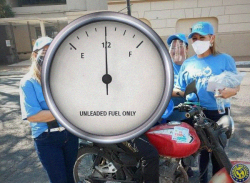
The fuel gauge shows **0.5**
